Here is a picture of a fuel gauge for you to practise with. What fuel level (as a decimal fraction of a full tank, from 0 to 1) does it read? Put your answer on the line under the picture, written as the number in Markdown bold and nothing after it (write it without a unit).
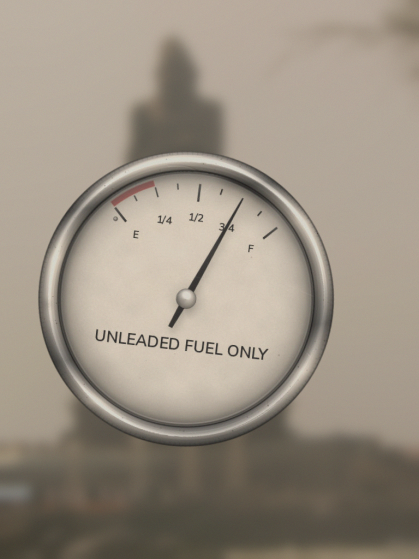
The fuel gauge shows **0.75**
